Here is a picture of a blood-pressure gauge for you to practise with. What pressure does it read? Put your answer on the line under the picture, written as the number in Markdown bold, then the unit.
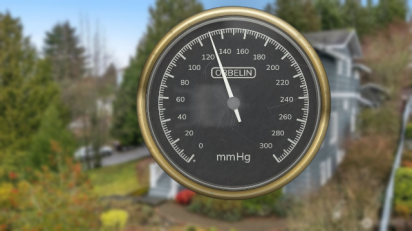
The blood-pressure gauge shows **130** mmHg
